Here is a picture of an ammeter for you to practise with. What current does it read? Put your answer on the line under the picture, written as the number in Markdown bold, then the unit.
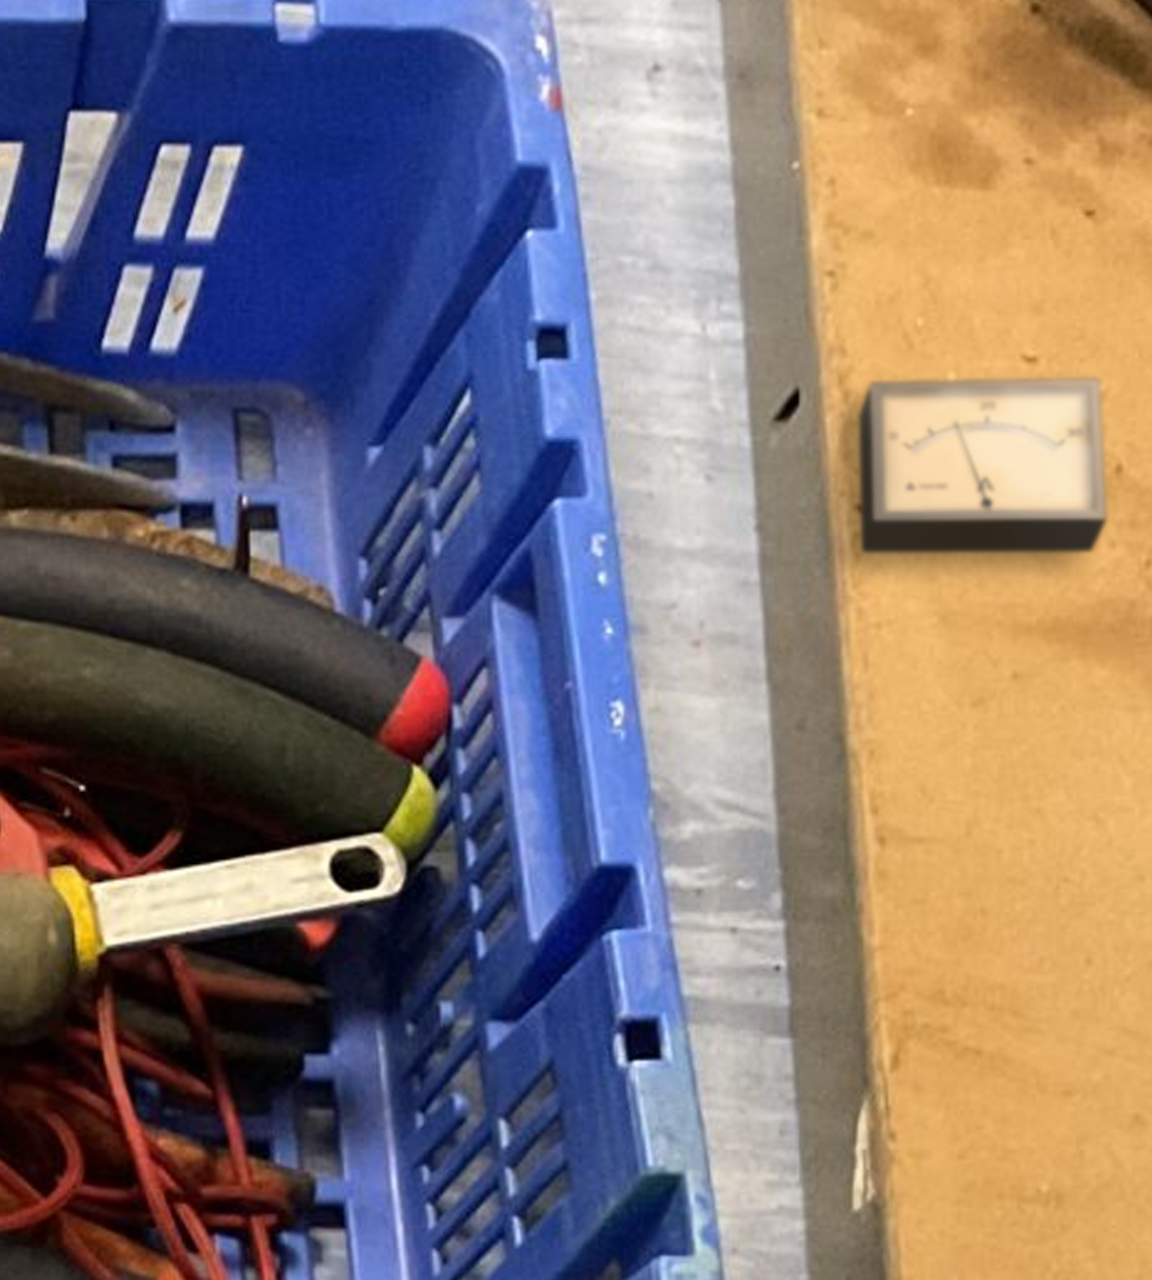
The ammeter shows **15** A
